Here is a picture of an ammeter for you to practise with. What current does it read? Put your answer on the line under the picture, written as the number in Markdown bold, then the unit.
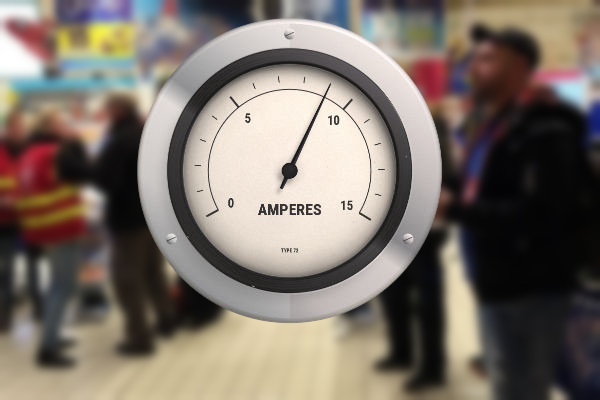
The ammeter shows **9** A
